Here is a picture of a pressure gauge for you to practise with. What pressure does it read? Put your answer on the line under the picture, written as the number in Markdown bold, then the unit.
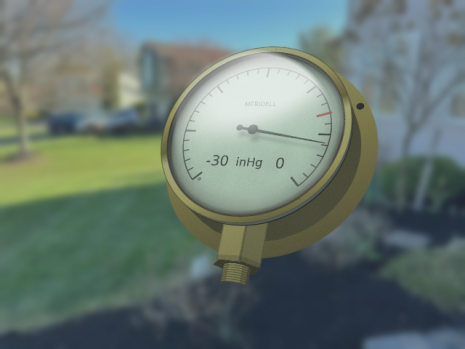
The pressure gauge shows **-4** inHg
